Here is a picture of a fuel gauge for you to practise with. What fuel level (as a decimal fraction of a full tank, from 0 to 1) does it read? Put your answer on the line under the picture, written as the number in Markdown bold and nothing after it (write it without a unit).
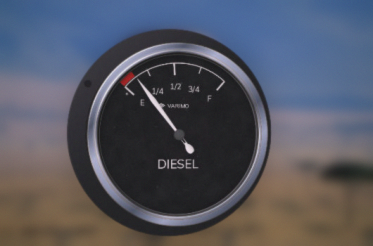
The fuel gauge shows **0.125**
